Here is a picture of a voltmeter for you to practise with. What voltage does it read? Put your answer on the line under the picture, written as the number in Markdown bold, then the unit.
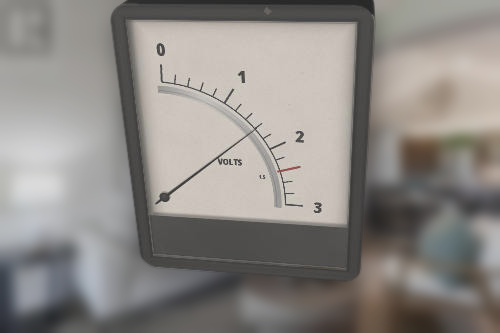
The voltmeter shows **1.6** V
